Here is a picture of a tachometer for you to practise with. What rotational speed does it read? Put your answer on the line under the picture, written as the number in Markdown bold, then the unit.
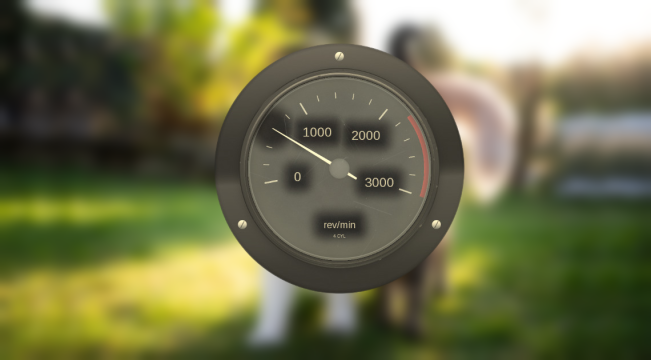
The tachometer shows **600** rpm
